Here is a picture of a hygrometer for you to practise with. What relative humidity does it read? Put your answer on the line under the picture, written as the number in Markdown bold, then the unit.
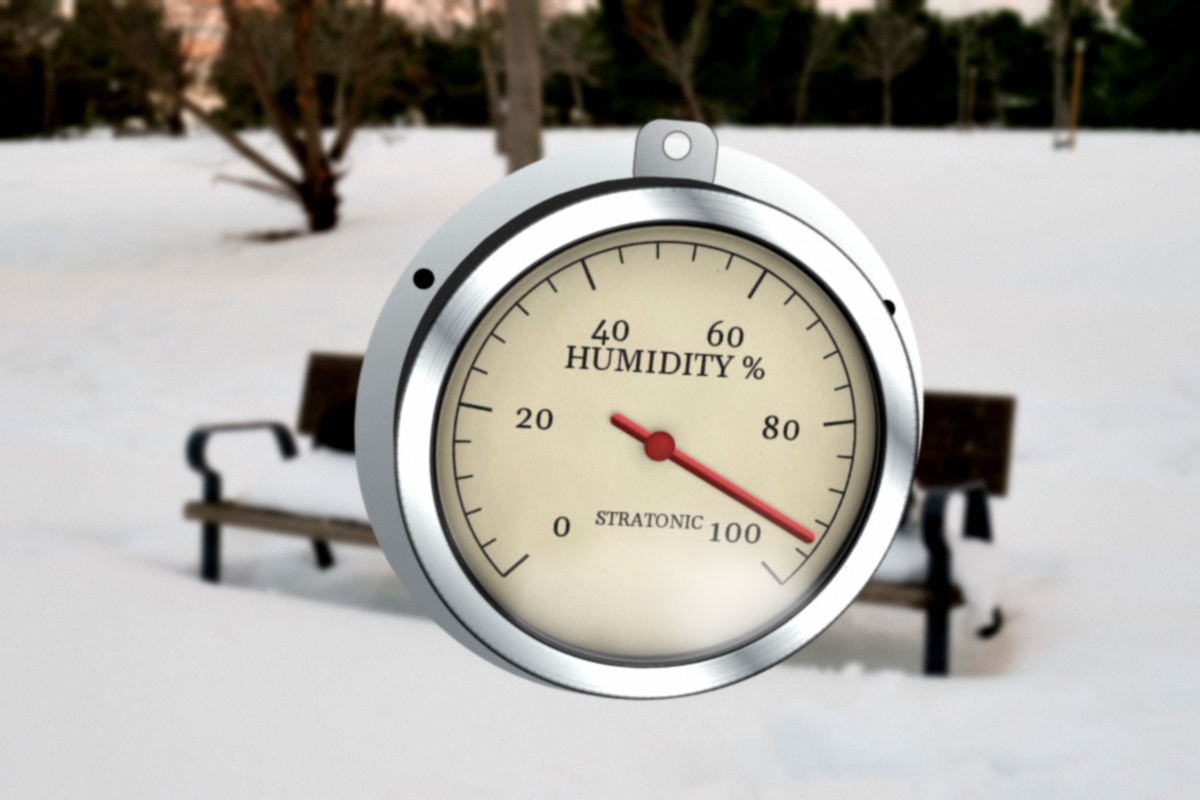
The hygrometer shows **94** %
